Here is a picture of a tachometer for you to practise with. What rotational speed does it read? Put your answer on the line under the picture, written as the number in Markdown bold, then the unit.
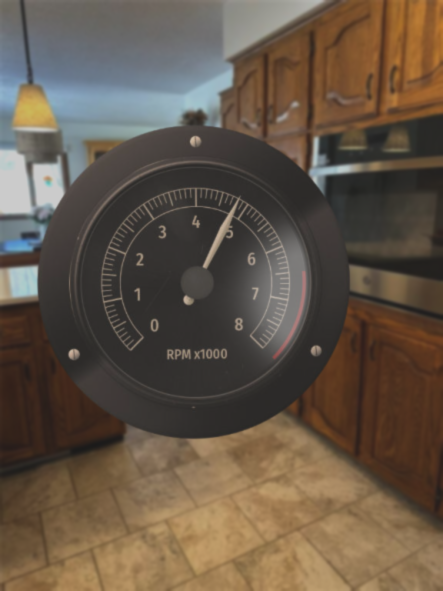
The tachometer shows **4800** rpm
